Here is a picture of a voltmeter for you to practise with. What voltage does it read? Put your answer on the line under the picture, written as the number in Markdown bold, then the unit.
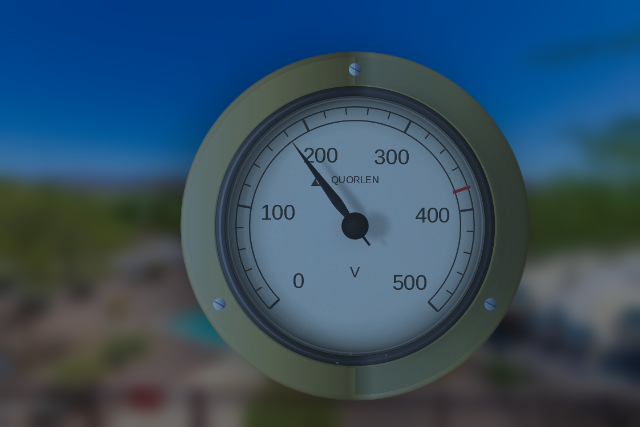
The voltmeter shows **180** V
